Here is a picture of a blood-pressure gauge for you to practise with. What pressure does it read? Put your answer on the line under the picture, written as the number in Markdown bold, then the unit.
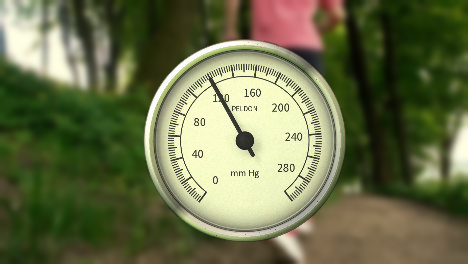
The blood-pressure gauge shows **120** mmHg
